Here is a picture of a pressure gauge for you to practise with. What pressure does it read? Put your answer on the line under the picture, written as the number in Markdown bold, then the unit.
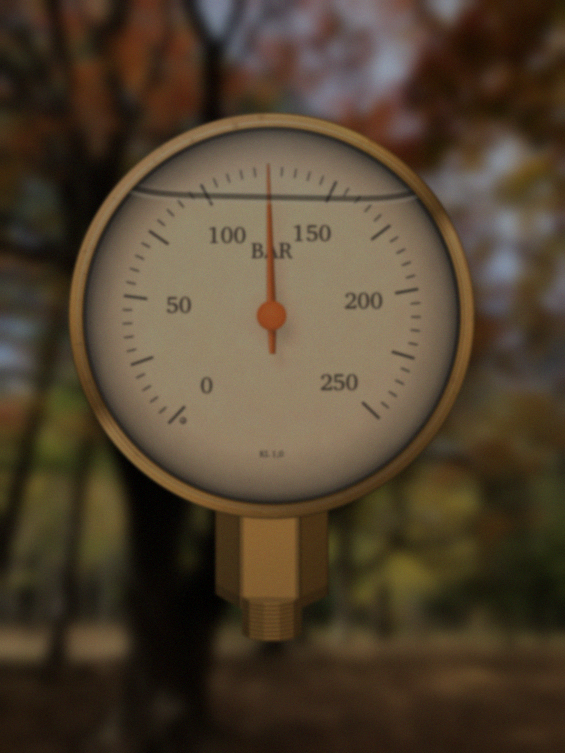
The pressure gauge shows **125** bar
